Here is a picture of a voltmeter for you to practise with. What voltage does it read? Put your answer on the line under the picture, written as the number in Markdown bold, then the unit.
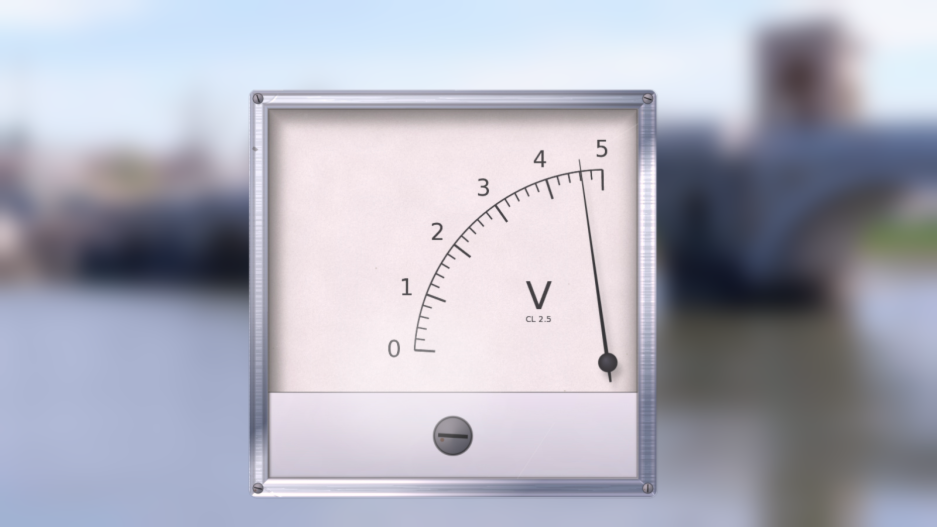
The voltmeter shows **4.6** V
